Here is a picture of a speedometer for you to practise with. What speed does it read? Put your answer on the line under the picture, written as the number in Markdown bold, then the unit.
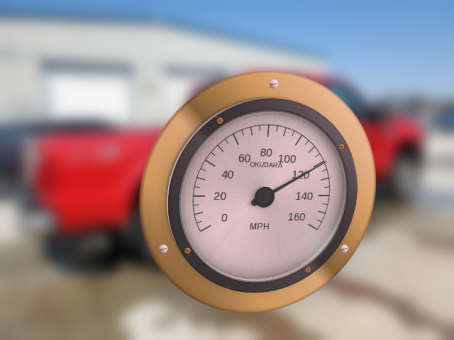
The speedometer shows **120** mph
